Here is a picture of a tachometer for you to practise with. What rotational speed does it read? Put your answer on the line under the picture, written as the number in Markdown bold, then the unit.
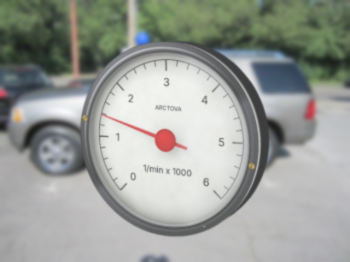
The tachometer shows **1400** rpm
